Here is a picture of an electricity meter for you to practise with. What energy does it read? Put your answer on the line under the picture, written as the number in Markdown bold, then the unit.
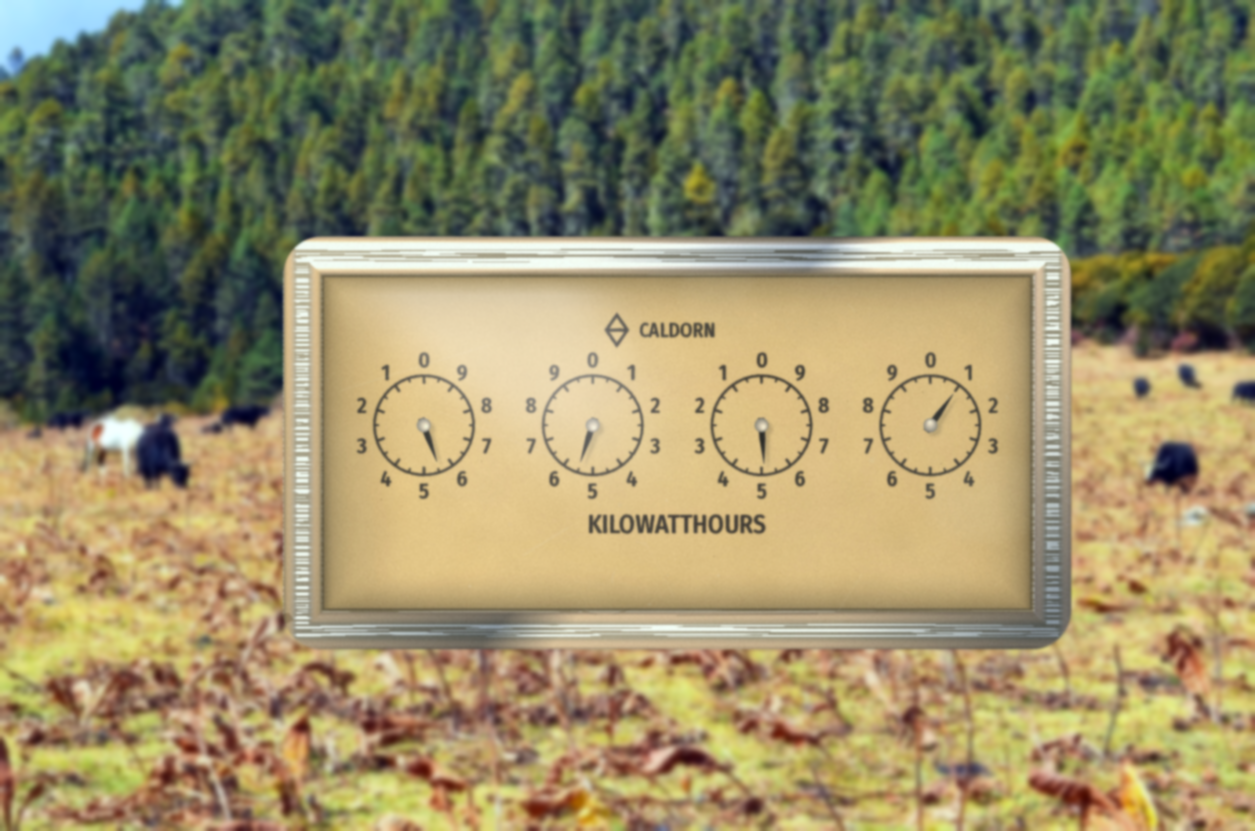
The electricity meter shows **5551** kWh
